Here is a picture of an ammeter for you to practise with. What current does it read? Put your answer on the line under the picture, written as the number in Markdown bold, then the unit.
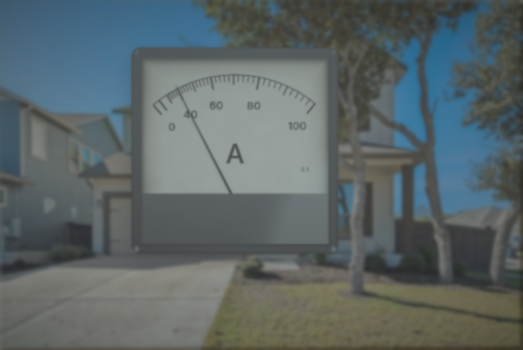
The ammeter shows **40** A
